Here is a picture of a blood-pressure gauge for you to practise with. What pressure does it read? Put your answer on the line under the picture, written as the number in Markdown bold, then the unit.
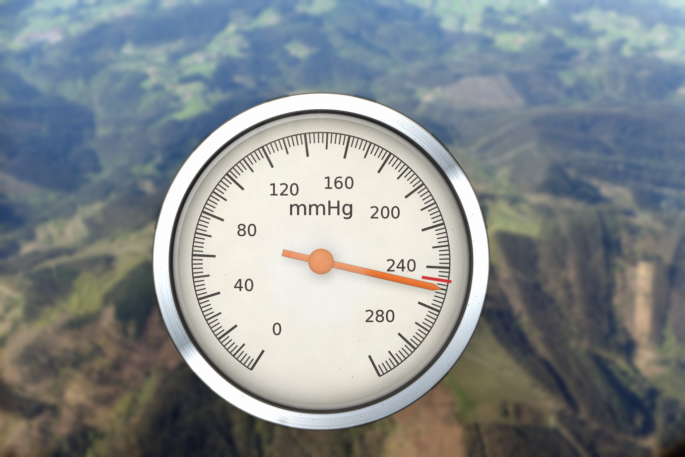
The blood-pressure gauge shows **250** mmHg
